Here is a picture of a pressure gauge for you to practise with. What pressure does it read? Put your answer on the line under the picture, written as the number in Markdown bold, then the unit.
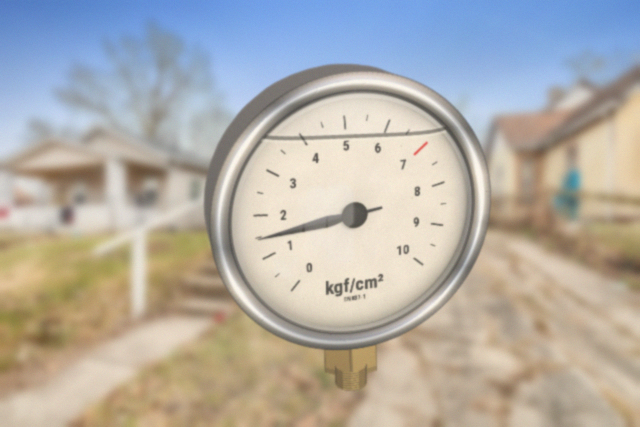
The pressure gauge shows **1.5** kg/cm²
